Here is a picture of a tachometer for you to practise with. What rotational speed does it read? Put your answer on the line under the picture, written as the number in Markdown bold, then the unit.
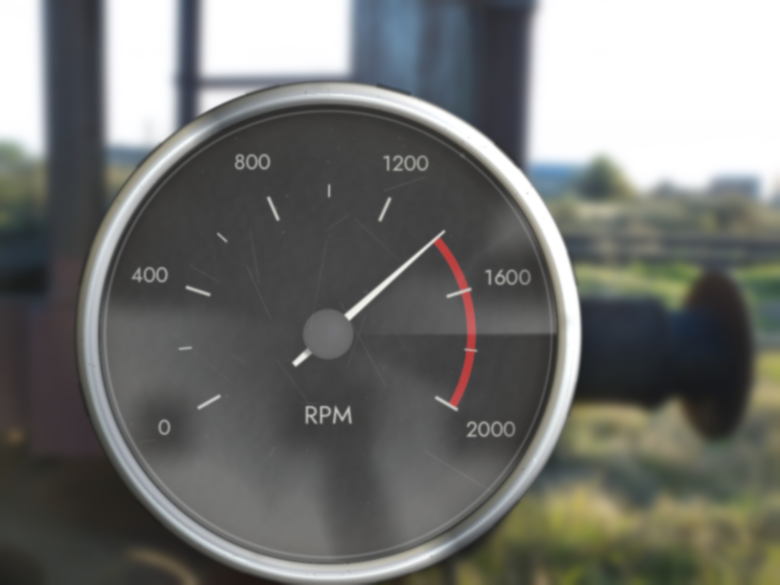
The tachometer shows **1400** rpm
